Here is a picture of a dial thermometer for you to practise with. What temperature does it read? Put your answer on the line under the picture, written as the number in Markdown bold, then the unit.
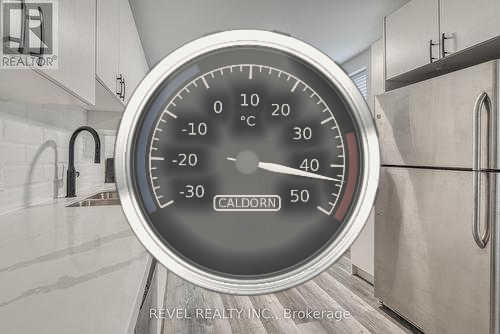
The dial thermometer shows **43** °C
